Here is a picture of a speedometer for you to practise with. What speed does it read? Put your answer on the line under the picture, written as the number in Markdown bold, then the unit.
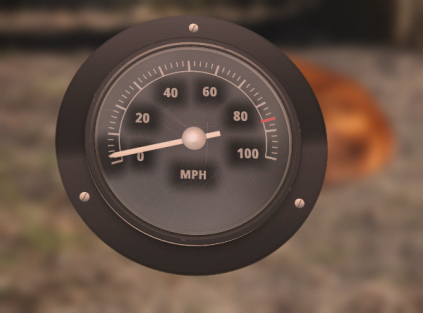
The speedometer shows **2** mph
